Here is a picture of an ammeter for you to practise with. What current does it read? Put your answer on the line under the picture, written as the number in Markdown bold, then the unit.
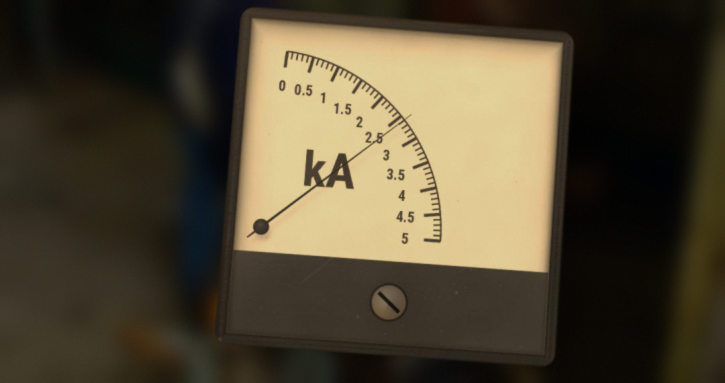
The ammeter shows **2.6** kA
